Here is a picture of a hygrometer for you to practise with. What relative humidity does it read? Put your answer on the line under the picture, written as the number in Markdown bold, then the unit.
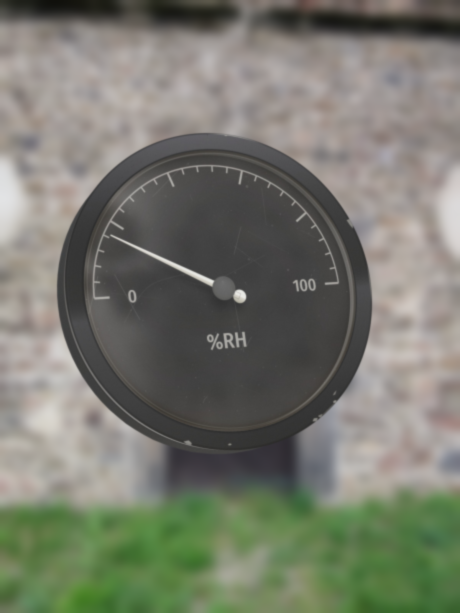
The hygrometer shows **16** %
